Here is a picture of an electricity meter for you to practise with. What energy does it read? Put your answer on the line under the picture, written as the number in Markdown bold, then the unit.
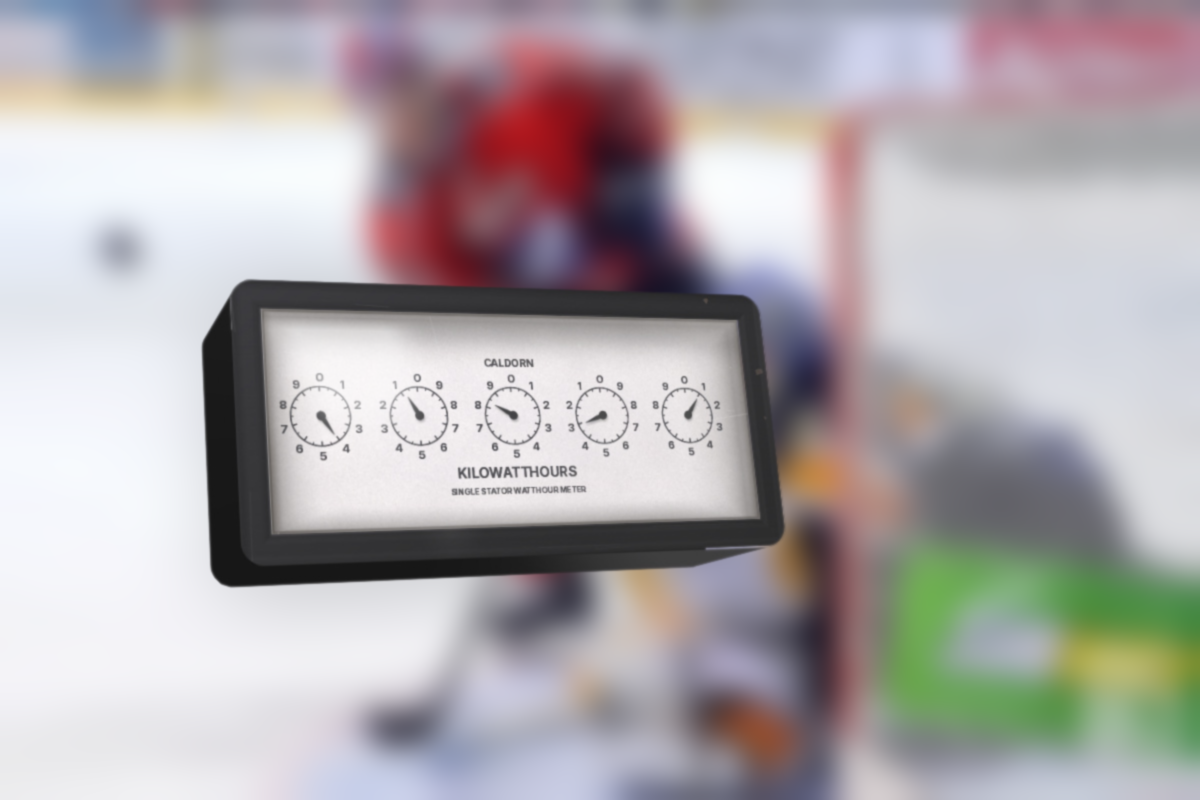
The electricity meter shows **40831** kWh
